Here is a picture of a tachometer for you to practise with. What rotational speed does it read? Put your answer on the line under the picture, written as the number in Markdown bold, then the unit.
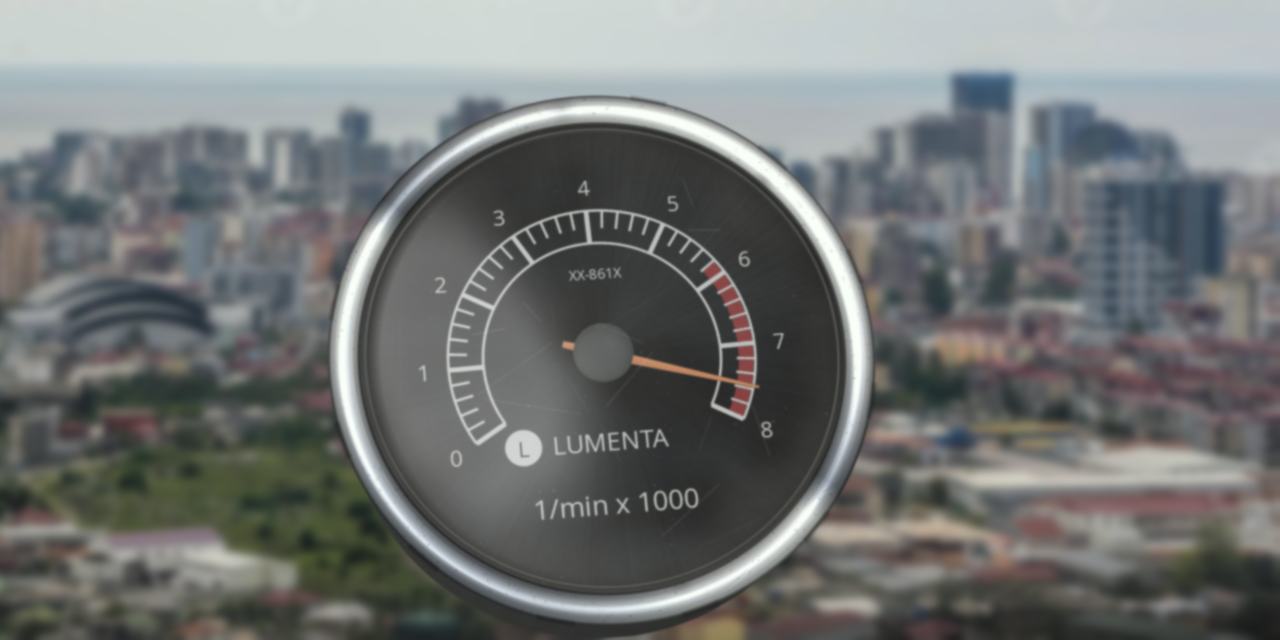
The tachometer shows **7600** rpm
